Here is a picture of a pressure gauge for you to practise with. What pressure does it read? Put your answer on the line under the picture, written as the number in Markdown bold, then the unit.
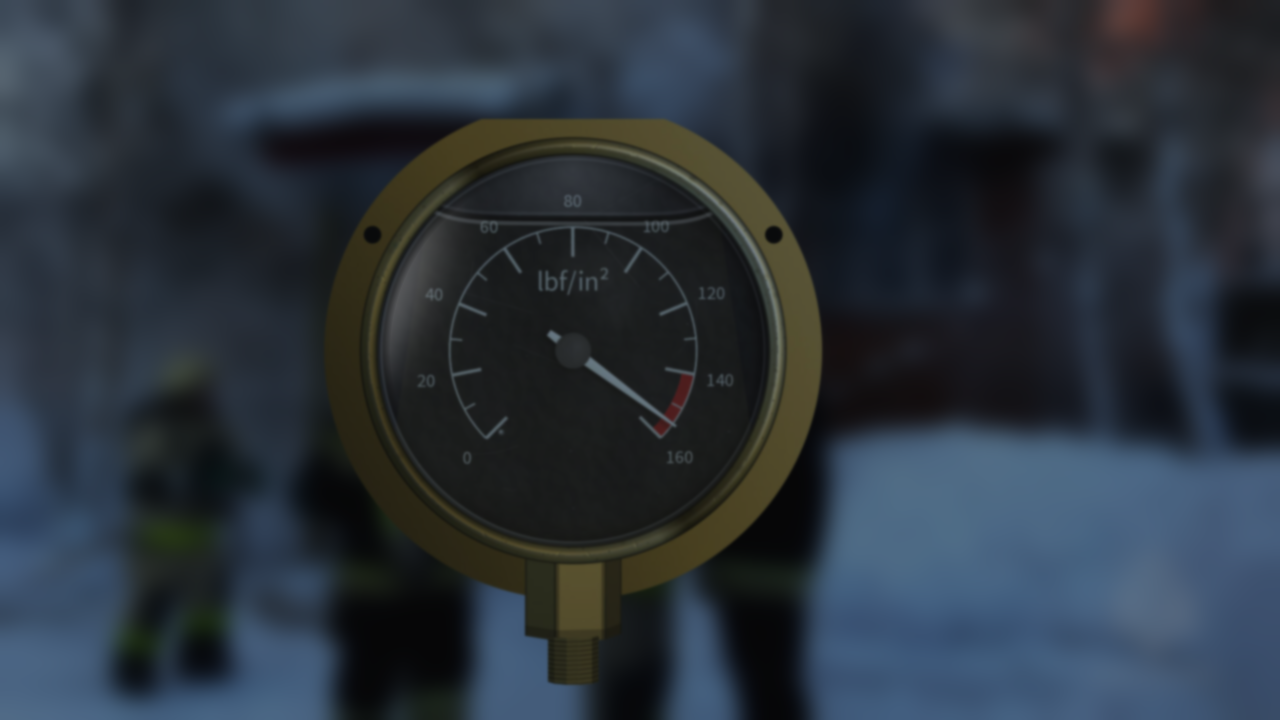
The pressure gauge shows **155** psi
